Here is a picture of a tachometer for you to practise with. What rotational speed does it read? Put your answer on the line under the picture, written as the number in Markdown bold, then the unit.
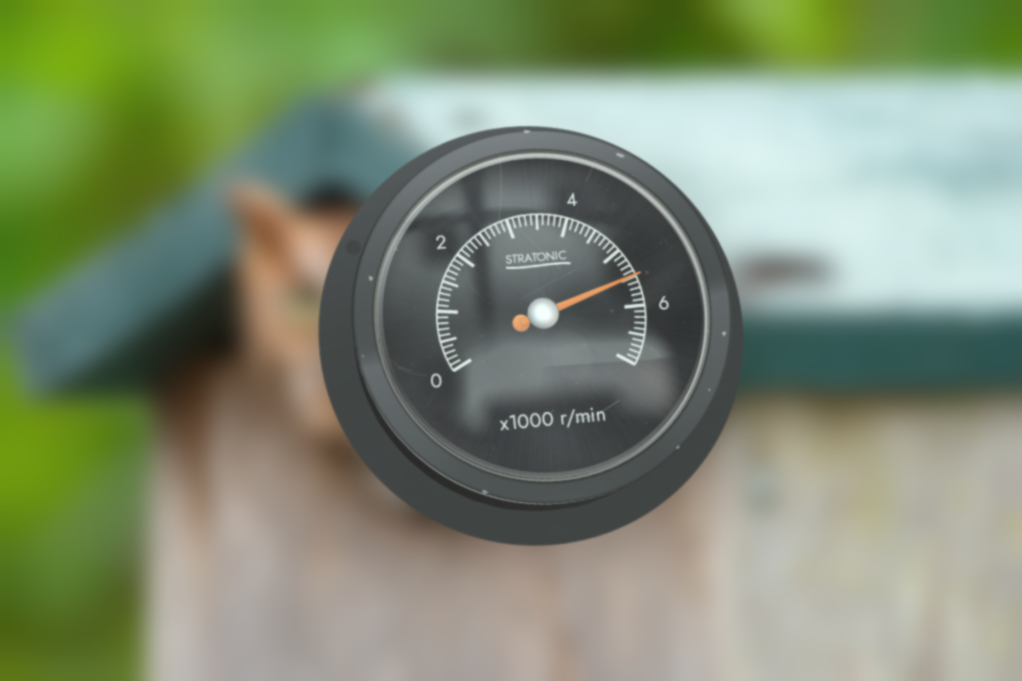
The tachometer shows **5500** rpm
